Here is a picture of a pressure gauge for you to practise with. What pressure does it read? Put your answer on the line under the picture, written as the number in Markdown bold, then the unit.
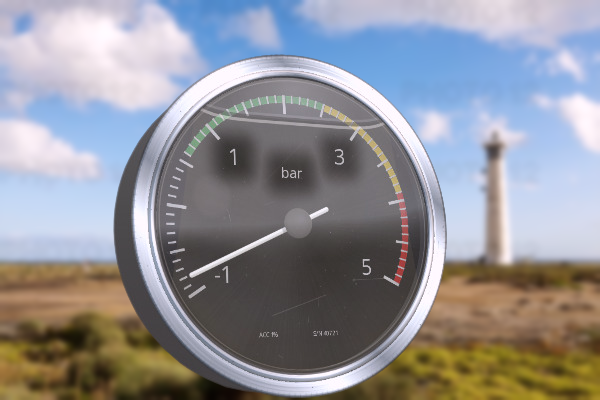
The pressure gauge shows **-0.8** bar
